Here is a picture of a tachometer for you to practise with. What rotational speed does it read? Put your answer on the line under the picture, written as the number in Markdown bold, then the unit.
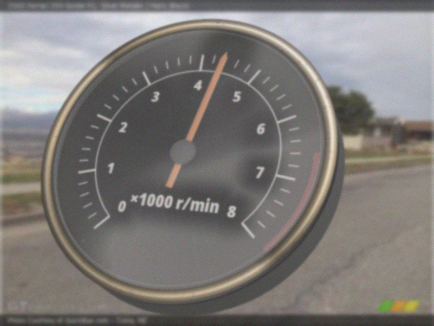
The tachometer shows **4400** rpm
